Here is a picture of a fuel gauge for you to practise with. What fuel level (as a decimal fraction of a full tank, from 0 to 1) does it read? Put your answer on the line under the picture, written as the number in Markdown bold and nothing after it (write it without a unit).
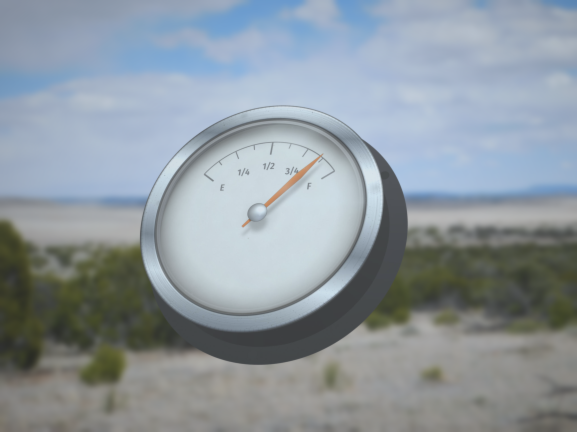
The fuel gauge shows **0.875**
